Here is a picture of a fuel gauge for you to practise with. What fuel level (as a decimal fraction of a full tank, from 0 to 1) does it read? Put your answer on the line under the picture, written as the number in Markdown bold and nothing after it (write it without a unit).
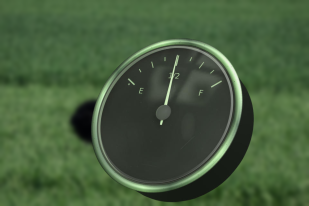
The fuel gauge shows **0.5**
